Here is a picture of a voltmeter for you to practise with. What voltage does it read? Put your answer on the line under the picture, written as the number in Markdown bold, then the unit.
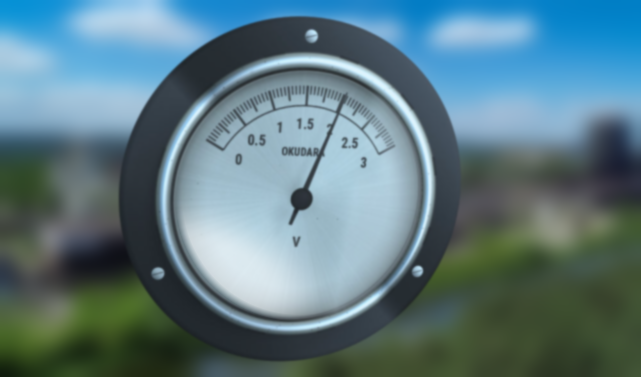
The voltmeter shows **2** V
